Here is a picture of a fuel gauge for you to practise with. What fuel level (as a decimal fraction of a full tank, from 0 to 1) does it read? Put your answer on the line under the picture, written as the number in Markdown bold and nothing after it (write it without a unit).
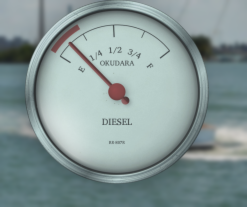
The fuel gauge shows **0.125**
